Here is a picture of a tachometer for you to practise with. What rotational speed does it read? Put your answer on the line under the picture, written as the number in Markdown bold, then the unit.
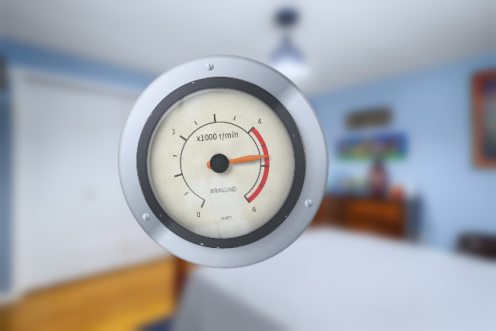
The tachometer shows **4750** rpm
